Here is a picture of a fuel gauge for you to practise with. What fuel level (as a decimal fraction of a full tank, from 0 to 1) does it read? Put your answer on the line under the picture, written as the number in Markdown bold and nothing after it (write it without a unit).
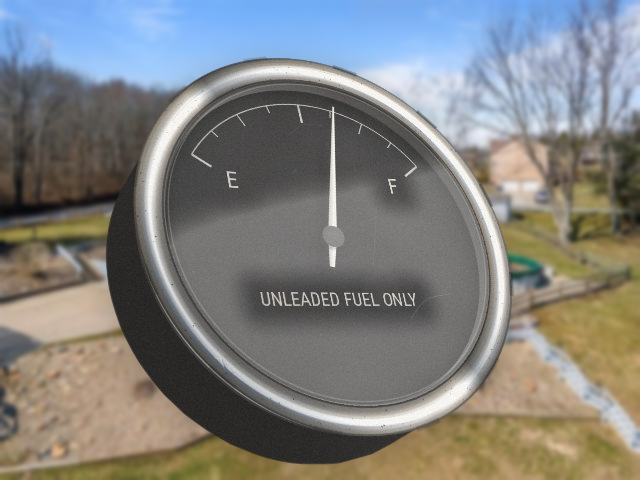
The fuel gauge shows **0.625**
